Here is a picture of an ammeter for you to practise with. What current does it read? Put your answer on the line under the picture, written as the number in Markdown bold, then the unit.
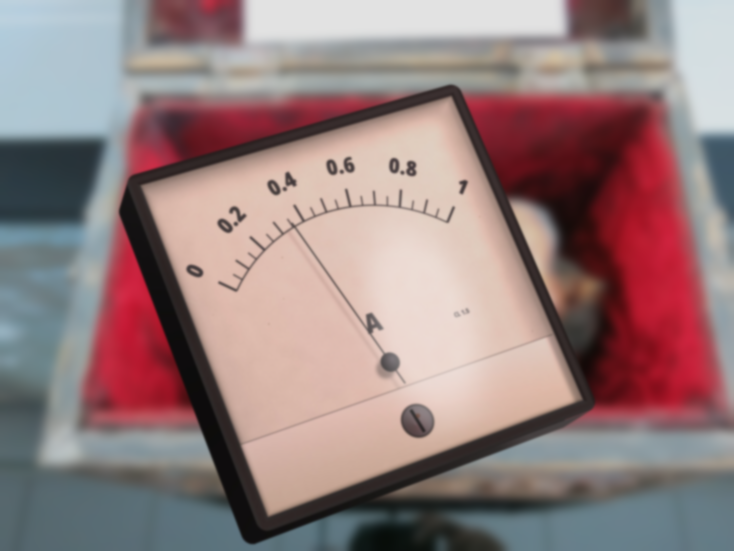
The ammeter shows **0.35** A
